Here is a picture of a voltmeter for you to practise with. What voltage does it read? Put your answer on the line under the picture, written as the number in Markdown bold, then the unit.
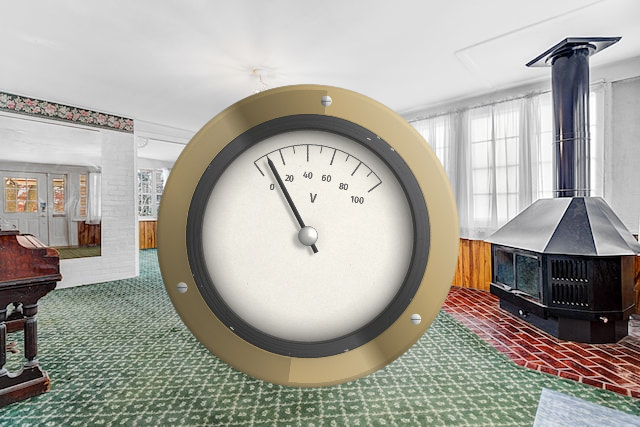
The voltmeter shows **10** V
